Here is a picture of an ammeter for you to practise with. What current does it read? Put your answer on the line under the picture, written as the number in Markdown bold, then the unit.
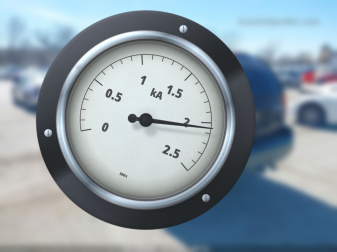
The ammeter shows **2.05** kA
